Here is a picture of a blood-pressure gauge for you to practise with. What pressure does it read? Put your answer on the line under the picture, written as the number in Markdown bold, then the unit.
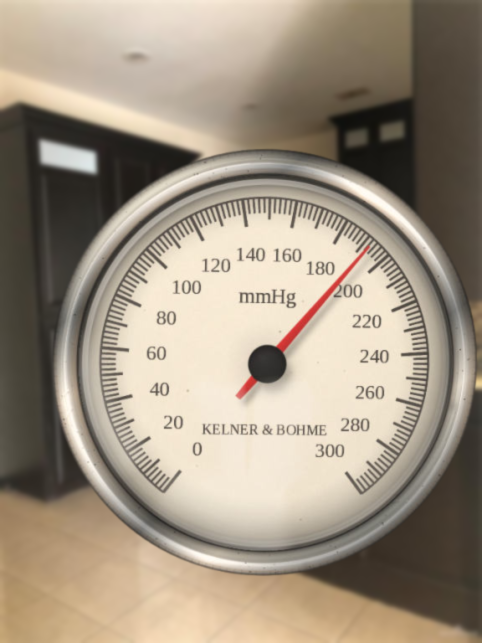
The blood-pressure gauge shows **192** mmHg
